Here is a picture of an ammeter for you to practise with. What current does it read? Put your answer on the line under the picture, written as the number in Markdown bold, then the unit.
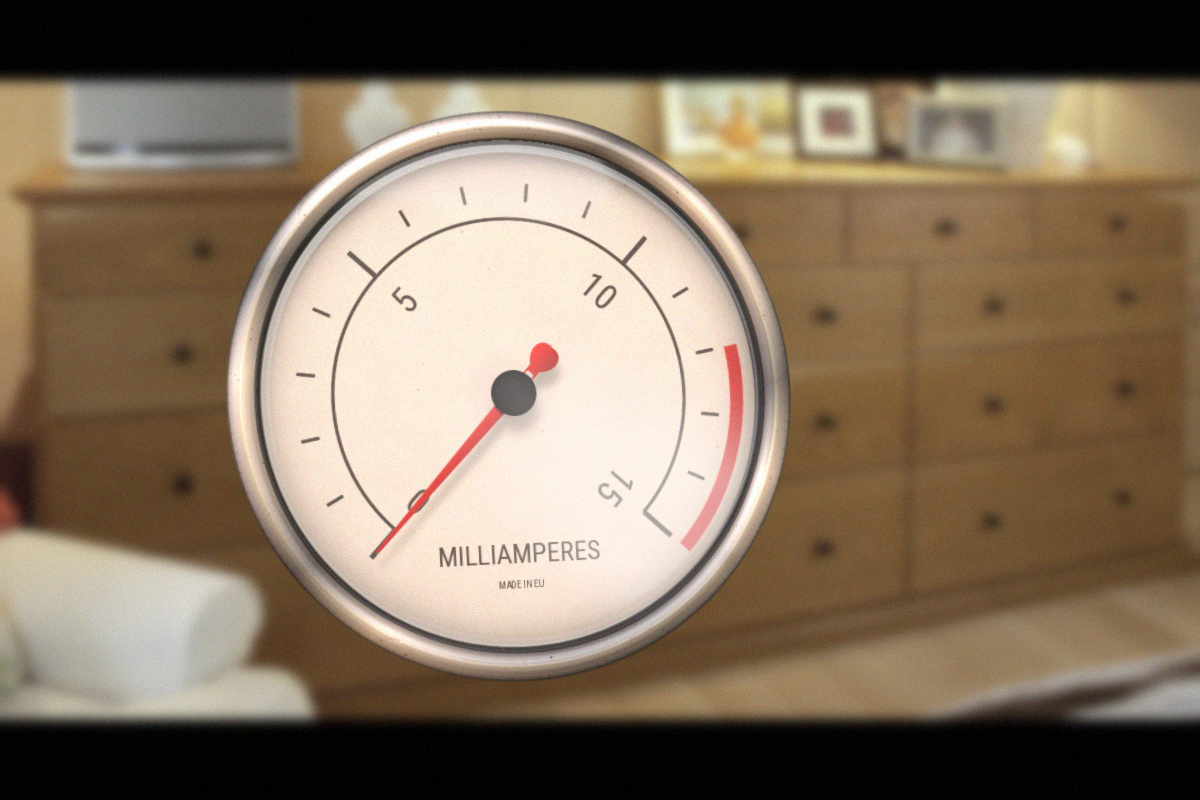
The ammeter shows **0** mA
